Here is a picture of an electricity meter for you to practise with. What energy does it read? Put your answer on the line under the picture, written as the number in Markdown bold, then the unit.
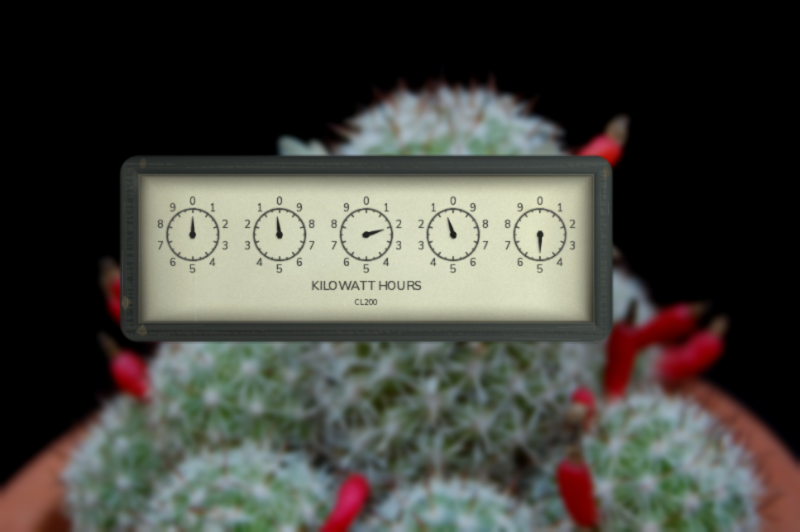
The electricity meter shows **205** kWh
